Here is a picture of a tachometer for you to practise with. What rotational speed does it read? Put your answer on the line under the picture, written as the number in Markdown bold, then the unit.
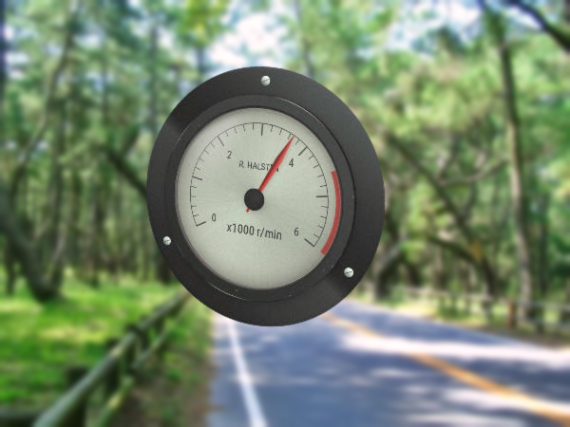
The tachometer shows **3700** rpm
